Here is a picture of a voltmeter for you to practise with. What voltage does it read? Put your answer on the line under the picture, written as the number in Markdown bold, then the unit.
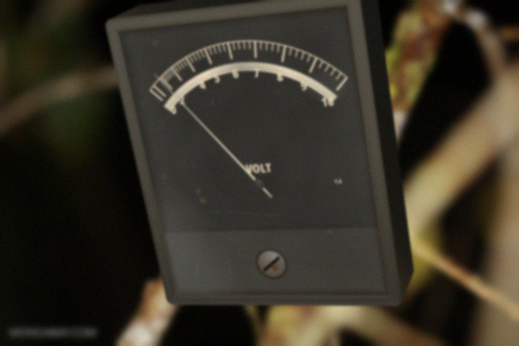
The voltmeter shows **2** V
